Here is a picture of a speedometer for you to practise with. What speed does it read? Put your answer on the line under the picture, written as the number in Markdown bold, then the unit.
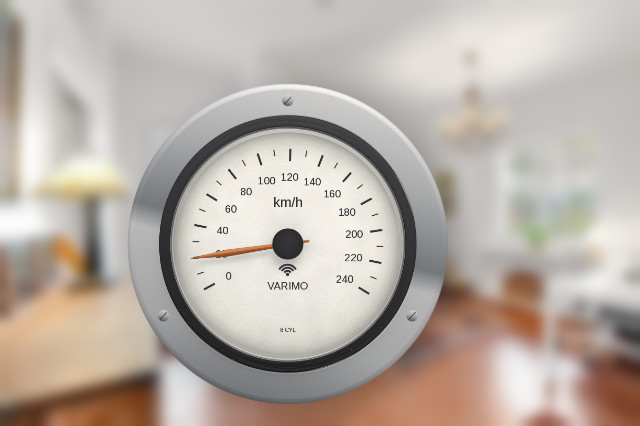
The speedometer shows **20** km/h
